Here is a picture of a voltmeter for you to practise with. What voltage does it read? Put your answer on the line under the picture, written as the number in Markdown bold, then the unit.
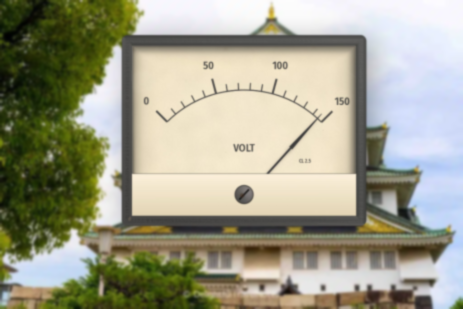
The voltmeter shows **145** V
